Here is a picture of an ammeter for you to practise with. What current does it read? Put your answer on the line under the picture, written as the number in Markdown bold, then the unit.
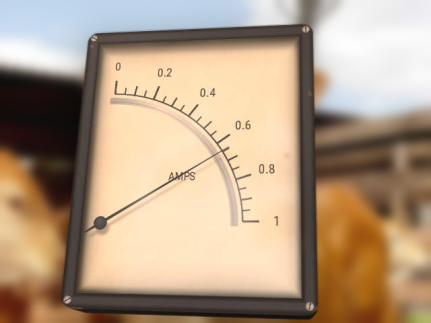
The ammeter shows **0.65** A
